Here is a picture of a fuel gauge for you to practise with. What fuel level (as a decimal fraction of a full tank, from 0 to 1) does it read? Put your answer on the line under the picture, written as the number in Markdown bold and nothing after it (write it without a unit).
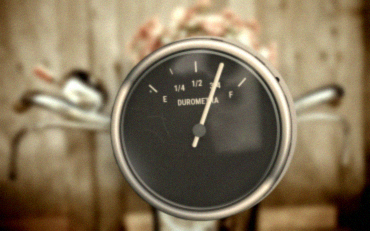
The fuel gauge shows **0.75**
